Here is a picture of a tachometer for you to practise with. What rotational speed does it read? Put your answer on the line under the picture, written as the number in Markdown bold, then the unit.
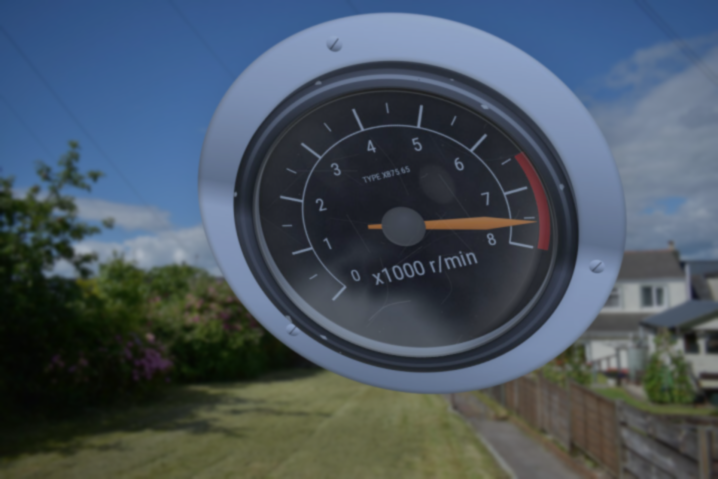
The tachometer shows **7500** rpm
